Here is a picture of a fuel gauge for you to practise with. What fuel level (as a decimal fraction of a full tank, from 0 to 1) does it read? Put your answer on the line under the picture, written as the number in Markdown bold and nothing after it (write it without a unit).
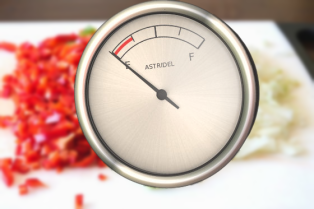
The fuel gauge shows **0**
